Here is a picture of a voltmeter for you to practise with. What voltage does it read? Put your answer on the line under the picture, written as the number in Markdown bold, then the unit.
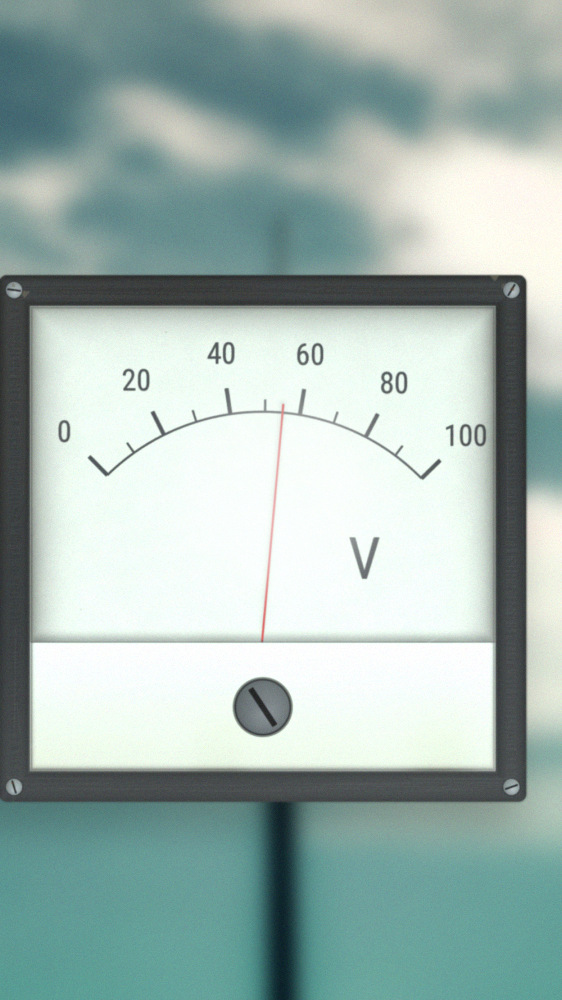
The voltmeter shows **55** V
